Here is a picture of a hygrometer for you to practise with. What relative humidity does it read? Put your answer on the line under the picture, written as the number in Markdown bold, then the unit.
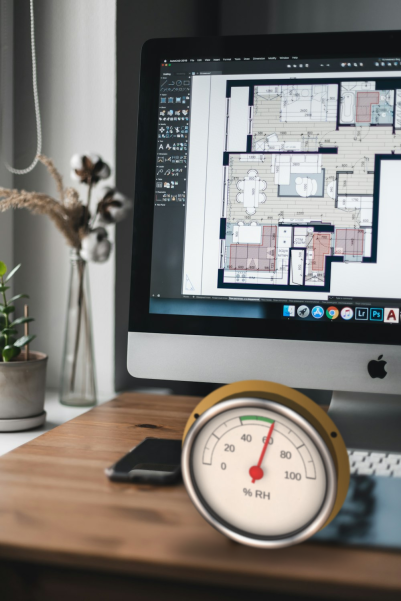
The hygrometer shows **60** %
